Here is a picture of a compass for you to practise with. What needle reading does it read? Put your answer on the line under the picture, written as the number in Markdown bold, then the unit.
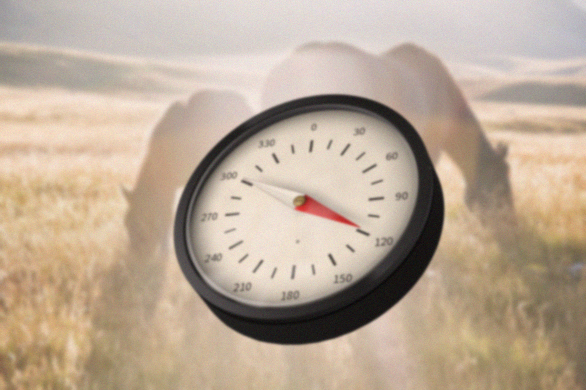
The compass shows **120** °
